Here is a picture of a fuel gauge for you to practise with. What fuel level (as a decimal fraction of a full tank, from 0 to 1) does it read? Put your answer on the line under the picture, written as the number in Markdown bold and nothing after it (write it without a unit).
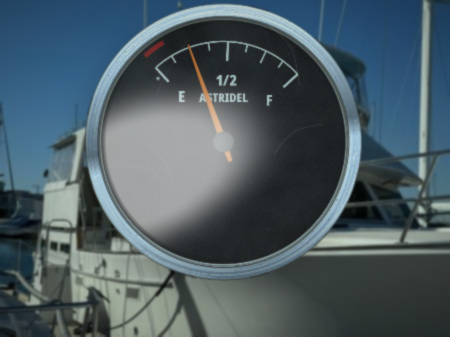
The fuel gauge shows **0.25**
